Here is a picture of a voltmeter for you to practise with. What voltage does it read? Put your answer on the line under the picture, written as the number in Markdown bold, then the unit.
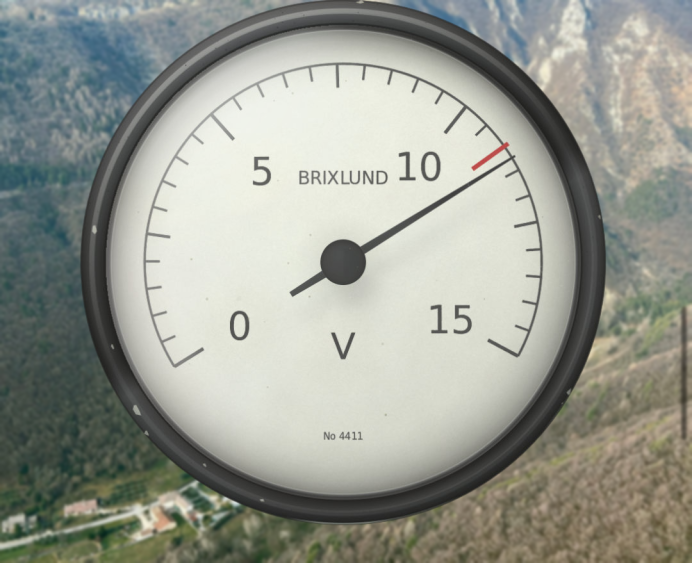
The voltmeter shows **11.25** V
